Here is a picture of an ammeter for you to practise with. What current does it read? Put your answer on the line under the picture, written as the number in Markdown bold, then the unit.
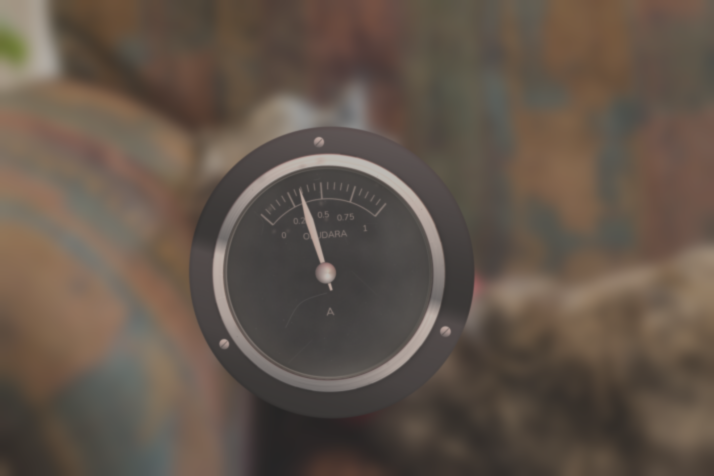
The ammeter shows **0.35** A
